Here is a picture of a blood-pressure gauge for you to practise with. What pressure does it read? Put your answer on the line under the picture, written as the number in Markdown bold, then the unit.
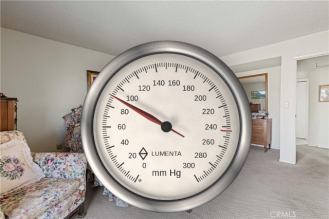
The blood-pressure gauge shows **90** mmHg
